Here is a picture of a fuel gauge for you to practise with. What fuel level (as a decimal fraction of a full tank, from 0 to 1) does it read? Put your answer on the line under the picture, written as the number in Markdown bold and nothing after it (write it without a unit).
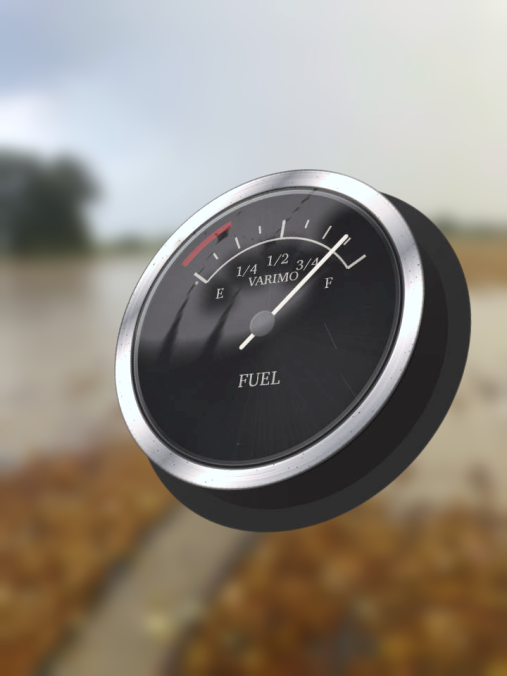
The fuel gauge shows **0.875**
